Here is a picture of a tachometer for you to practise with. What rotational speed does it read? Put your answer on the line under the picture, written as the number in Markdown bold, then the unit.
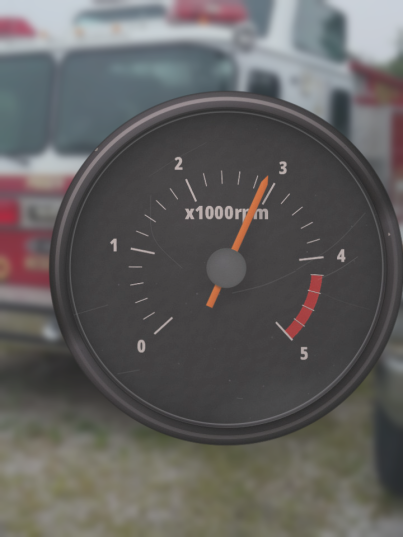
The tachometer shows **2900** rpm
